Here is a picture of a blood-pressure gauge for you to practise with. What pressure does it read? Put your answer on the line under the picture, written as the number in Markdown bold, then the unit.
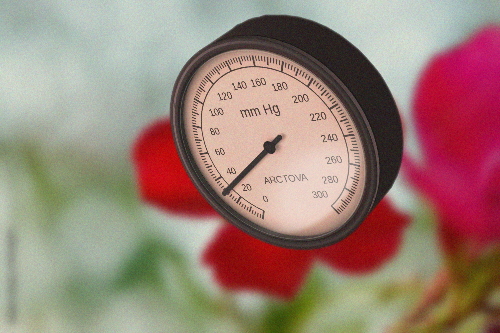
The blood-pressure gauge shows **30** mmHg
